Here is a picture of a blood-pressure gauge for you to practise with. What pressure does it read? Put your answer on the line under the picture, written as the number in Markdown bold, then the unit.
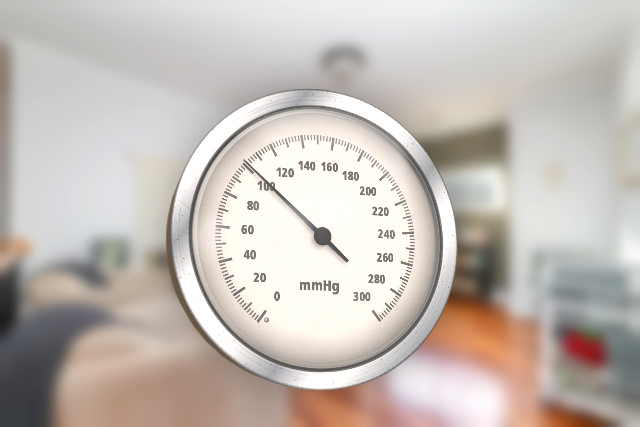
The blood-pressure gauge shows **100** mmHg
